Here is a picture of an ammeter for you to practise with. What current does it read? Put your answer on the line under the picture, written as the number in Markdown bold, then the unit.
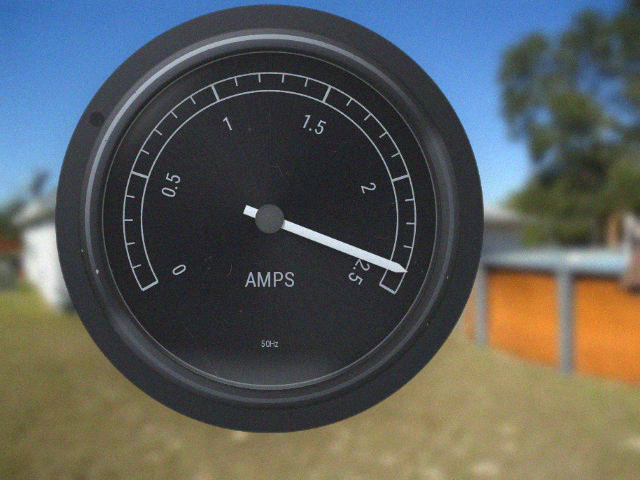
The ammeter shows **2.4** A
